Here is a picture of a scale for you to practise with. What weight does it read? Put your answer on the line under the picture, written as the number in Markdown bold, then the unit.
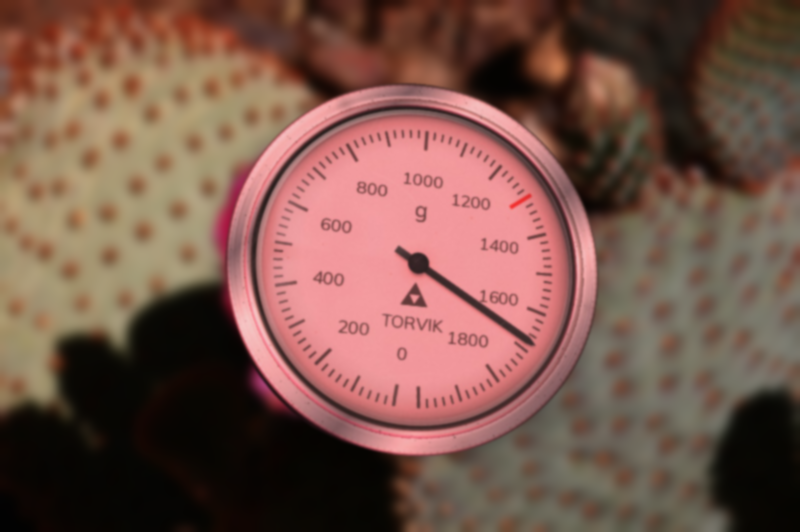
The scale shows **1680** g
